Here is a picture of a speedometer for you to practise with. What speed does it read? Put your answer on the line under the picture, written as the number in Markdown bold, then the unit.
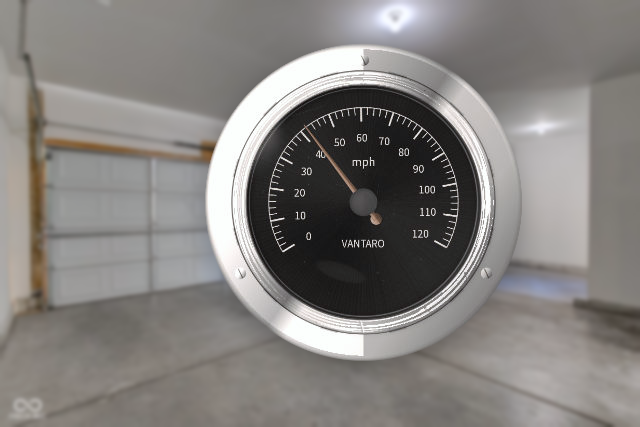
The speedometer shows **42** mph
